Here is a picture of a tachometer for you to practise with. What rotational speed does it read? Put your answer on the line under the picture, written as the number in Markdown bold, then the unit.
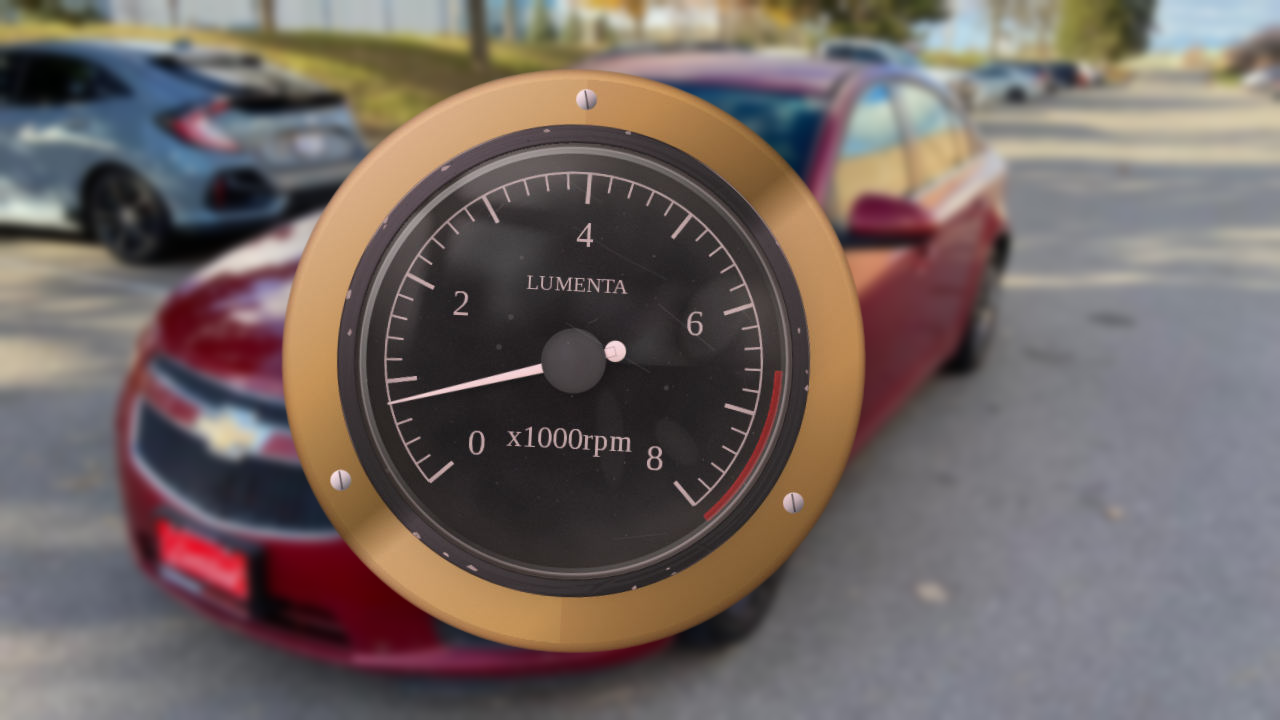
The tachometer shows **800** rpm
